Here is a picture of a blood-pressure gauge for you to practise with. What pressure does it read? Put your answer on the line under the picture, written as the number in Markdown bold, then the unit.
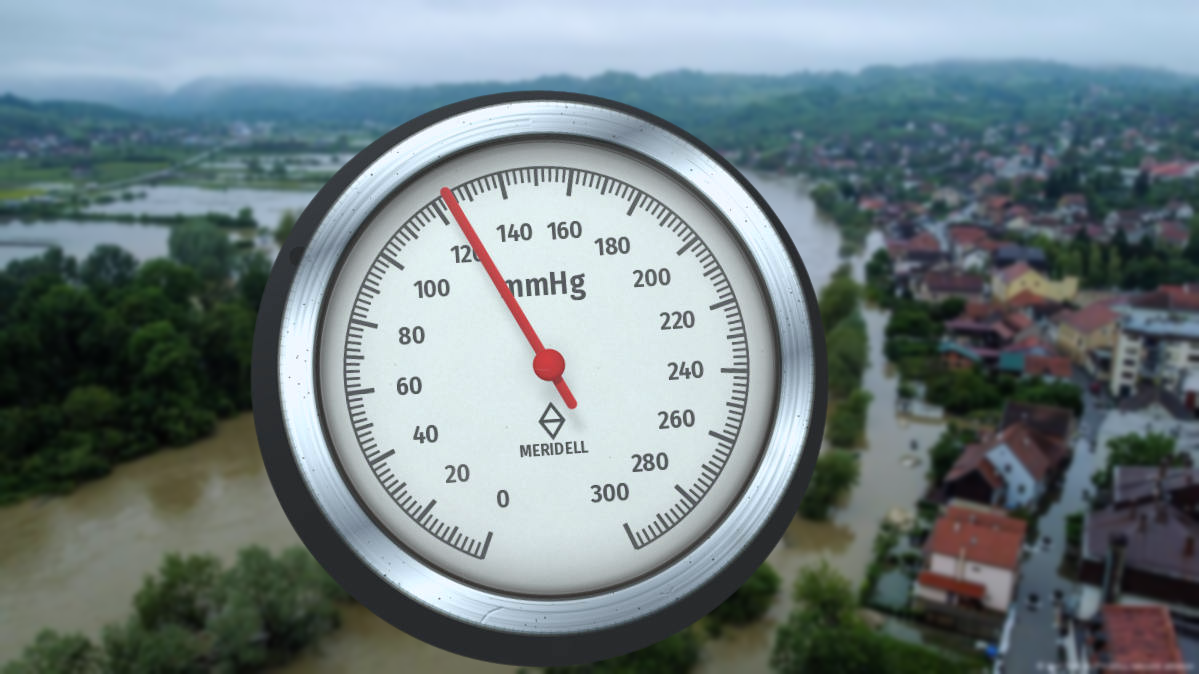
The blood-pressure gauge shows **124** mmHg
